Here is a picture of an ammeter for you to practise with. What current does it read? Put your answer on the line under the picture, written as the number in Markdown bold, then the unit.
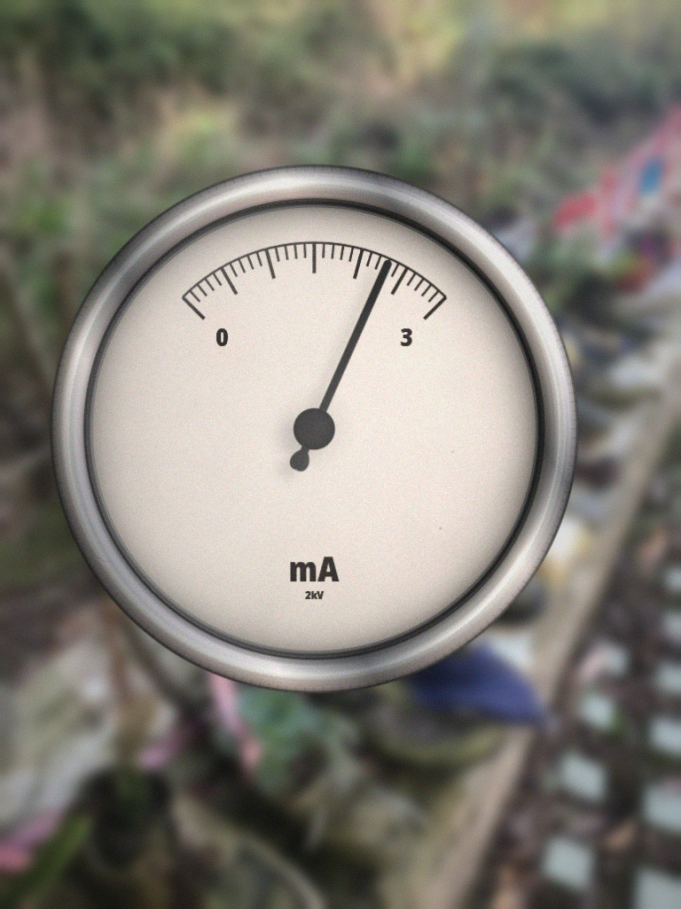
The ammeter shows **2.3** mA
